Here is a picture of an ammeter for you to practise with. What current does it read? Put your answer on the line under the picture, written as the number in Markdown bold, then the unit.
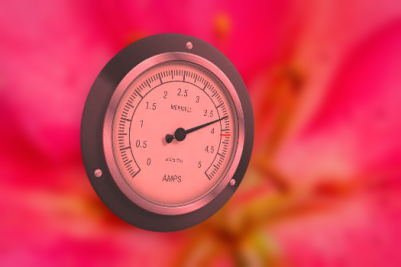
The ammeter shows **3.75** A
